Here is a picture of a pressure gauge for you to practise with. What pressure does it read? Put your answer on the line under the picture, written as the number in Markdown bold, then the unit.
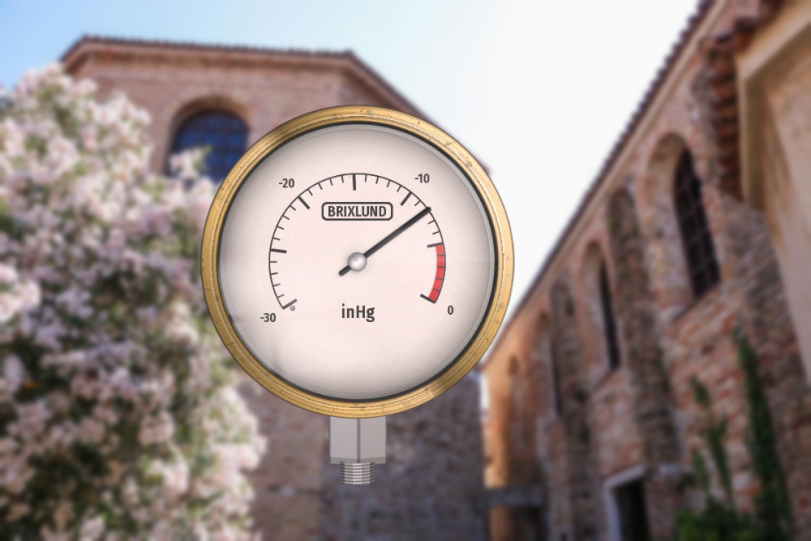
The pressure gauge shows **-8** inHg
